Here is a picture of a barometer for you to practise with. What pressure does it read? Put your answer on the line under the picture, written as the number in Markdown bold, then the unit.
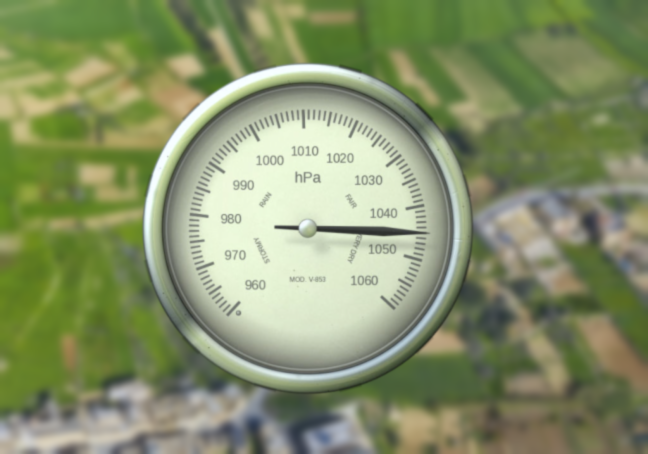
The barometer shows **1045** hPa
